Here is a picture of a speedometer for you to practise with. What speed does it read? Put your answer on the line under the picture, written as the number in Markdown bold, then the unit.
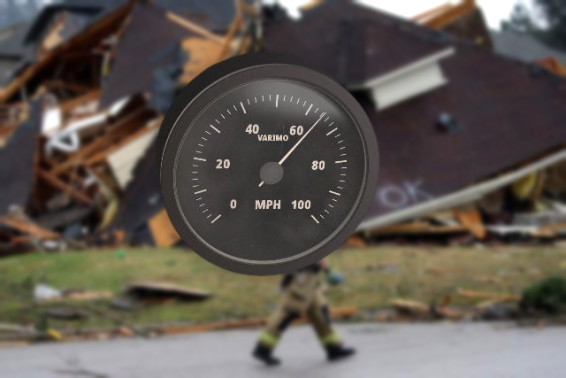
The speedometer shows **64** mph
